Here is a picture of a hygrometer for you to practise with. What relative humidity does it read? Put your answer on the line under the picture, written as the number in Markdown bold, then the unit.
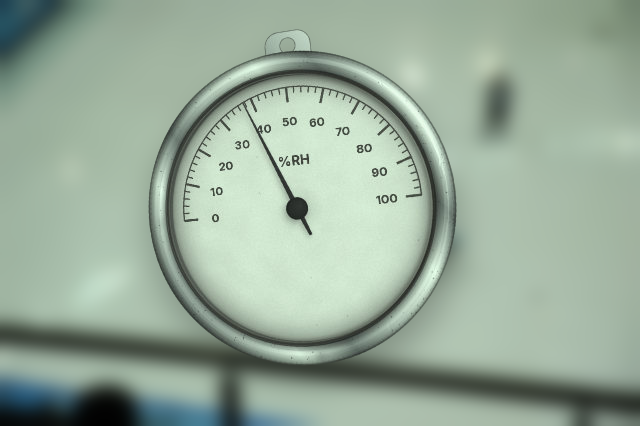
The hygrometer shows **38** %
